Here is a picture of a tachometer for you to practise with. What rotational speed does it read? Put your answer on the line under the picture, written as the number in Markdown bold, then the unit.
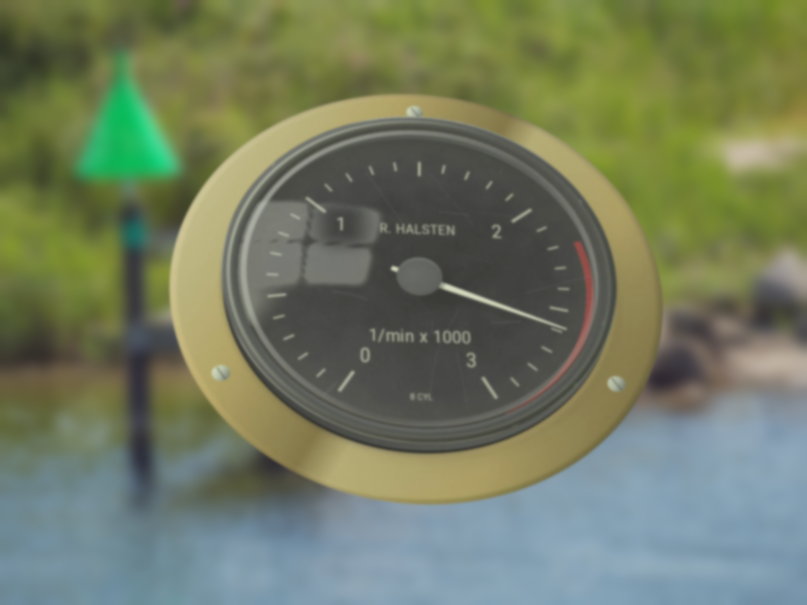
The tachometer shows **2600** rpm
